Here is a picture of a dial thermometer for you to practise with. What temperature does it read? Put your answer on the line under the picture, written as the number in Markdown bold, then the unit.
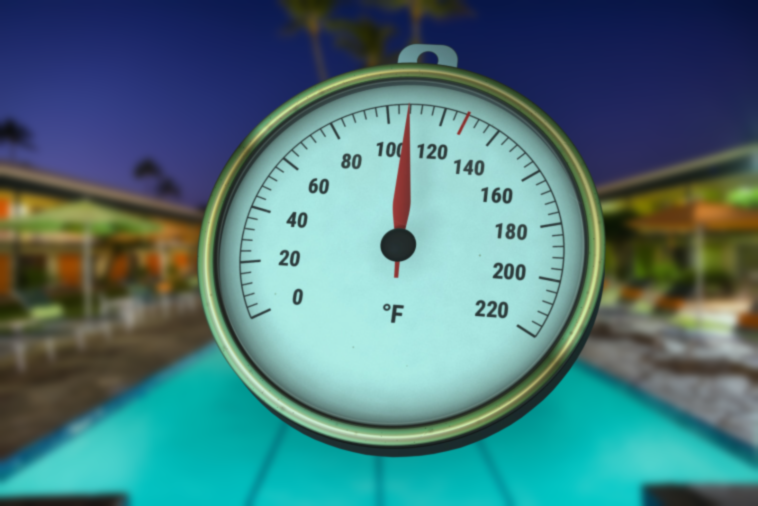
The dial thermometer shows **108** °F
